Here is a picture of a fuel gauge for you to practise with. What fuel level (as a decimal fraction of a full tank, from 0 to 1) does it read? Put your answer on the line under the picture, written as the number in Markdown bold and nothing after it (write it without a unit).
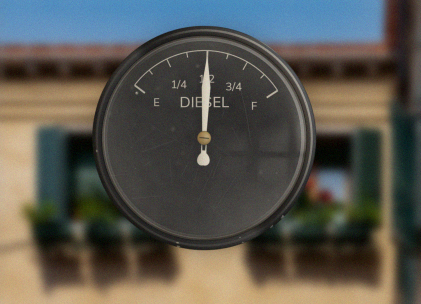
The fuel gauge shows **0.5**
